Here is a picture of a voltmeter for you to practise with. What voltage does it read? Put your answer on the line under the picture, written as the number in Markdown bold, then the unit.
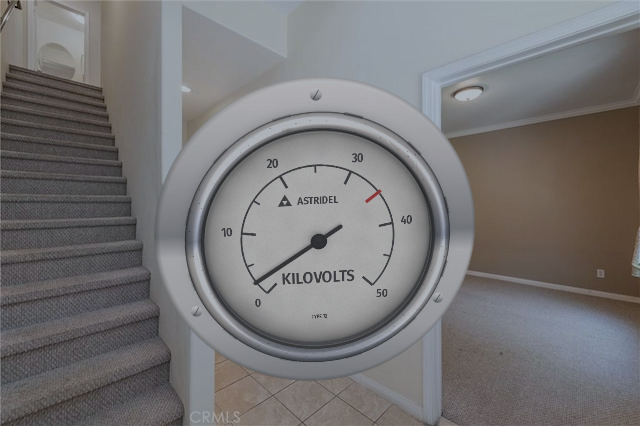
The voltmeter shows **2.5** kV
